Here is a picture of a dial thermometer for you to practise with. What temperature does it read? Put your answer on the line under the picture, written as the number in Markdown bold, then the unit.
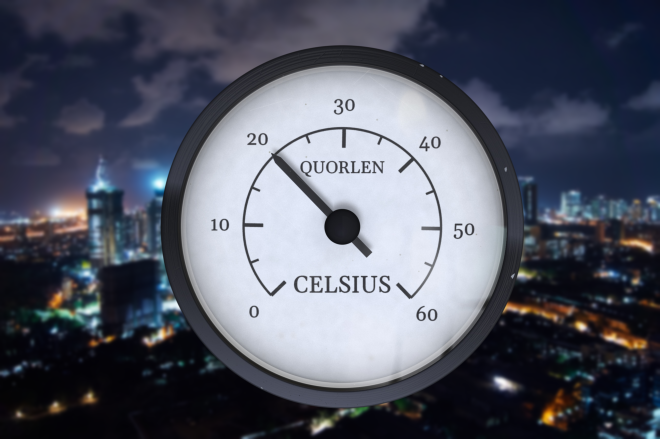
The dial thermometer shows **20** °C
